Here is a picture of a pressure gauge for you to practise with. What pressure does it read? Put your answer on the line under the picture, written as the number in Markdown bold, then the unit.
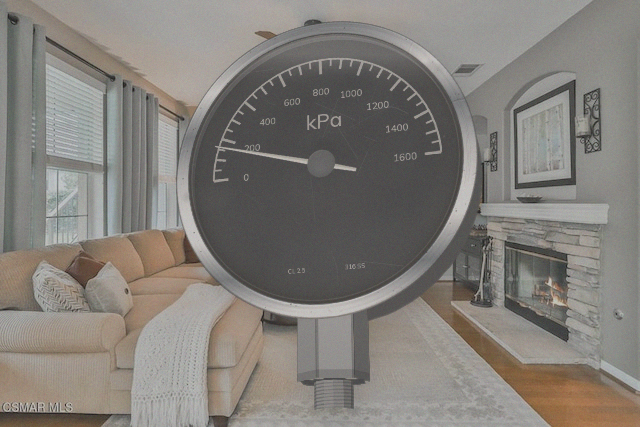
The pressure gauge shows **150** kPa
